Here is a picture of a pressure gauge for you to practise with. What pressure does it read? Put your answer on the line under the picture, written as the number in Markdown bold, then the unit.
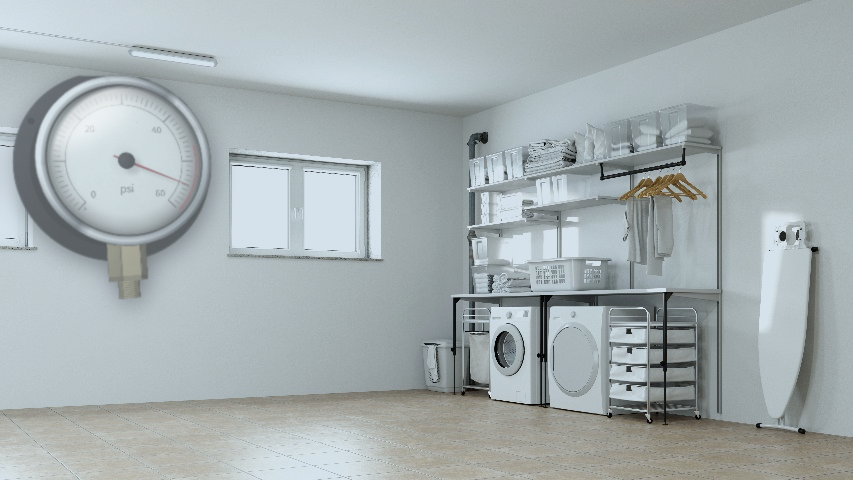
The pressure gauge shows **55** psi
